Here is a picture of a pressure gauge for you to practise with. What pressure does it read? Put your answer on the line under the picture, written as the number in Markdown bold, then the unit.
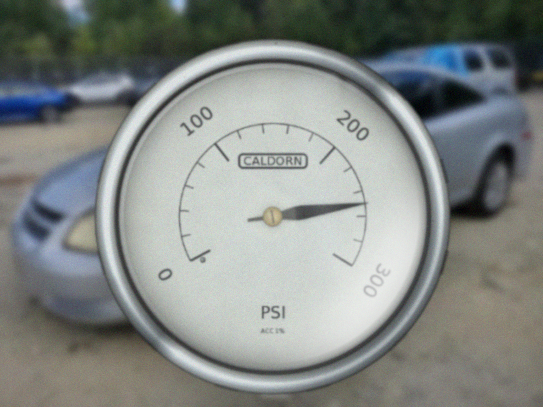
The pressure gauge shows **250** psi
